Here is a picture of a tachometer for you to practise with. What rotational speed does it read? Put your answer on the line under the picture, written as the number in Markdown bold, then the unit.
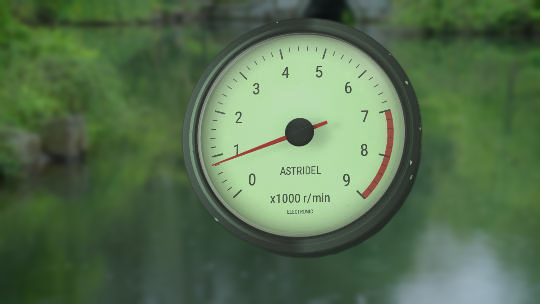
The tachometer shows **800** rpm
